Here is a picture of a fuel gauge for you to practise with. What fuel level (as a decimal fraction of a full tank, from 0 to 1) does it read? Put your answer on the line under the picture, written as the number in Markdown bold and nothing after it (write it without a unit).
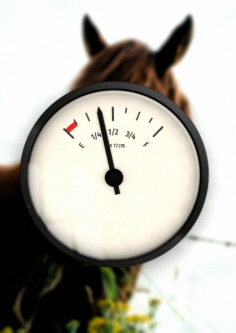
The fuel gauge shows **0.375**
